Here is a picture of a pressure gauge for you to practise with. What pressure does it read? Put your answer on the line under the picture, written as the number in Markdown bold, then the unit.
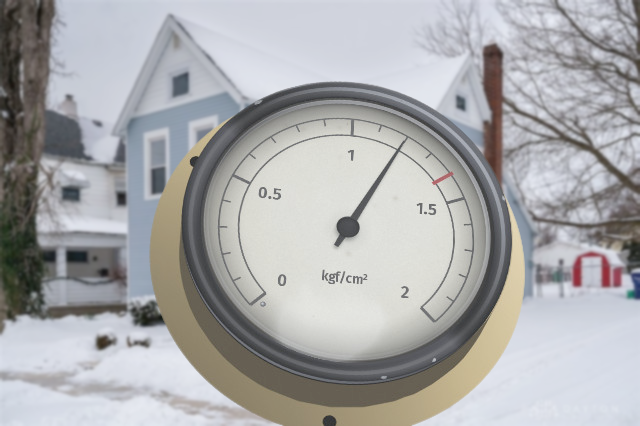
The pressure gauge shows **1.2** kg/cm²
